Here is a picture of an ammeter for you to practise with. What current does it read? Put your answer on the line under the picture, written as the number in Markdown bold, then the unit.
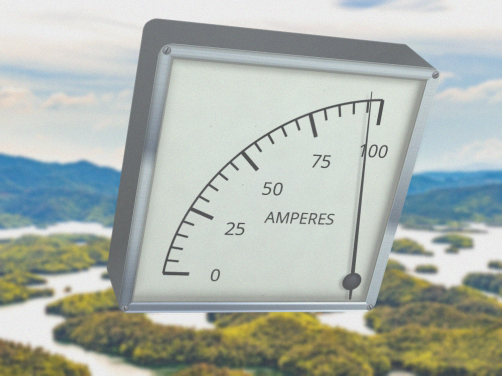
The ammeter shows **95** A
